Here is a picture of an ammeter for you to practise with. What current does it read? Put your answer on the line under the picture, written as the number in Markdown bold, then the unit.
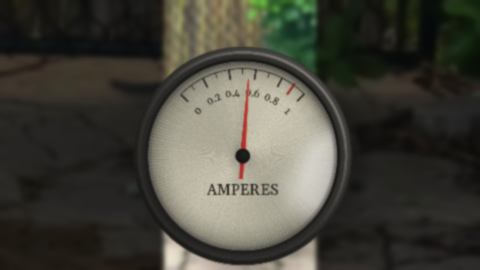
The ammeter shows **0.55** A
